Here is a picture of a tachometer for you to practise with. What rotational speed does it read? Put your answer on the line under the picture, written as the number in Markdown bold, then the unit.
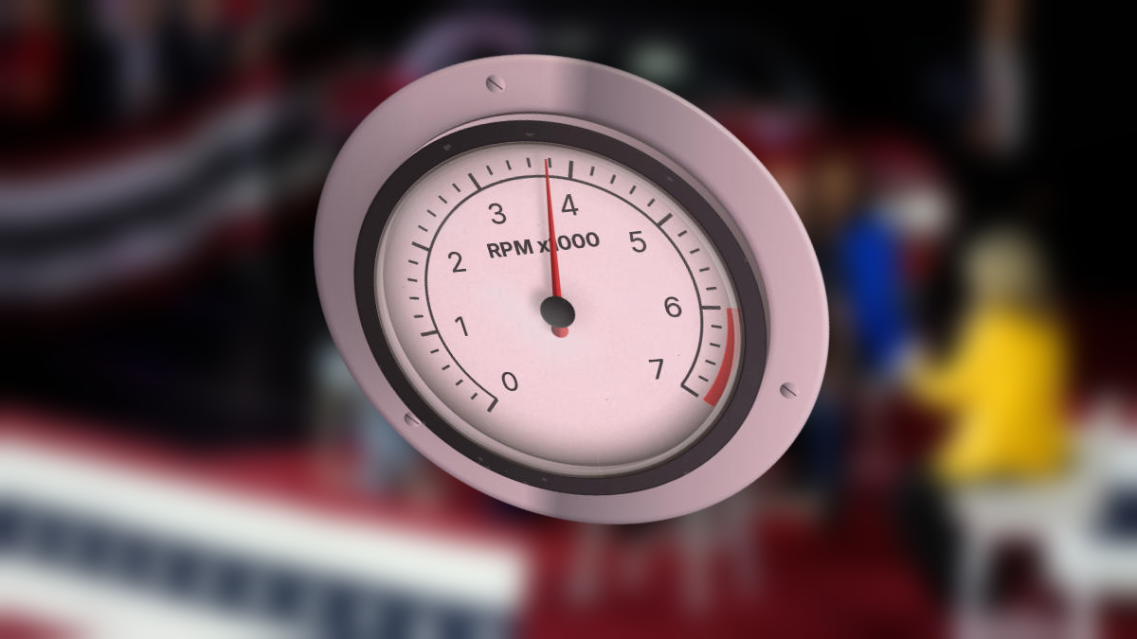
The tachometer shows **3800** rpm
